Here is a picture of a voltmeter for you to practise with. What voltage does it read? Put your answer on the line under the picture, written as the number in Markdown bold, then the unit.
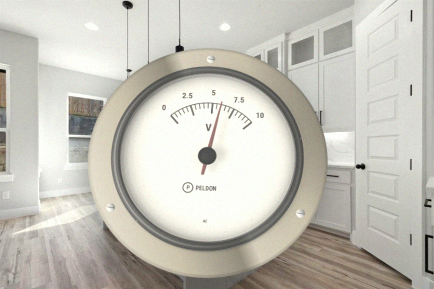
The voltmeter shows **6** V
